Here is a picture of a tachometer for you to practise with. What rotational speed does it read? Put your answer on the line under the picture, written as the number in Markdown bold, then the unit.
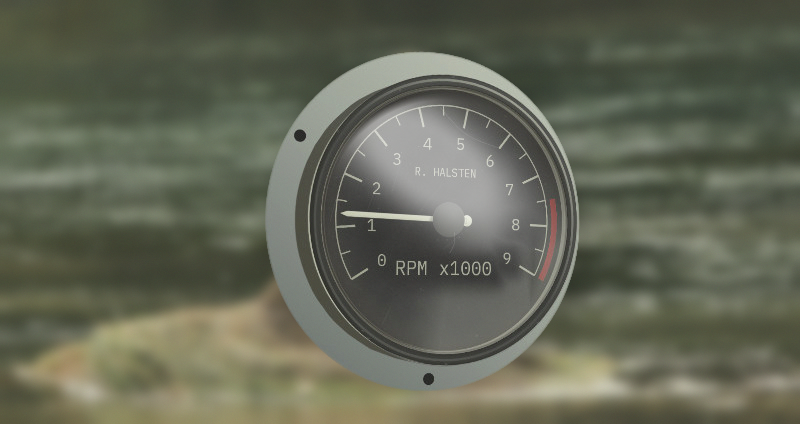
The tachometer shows **1250** rpm
